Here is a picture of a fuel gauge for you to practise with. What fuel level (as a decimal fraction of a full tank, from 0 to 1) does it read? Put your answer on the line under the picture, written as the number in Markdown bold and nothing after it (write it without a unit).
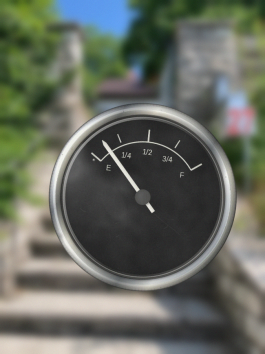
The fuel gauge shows **0.125**
